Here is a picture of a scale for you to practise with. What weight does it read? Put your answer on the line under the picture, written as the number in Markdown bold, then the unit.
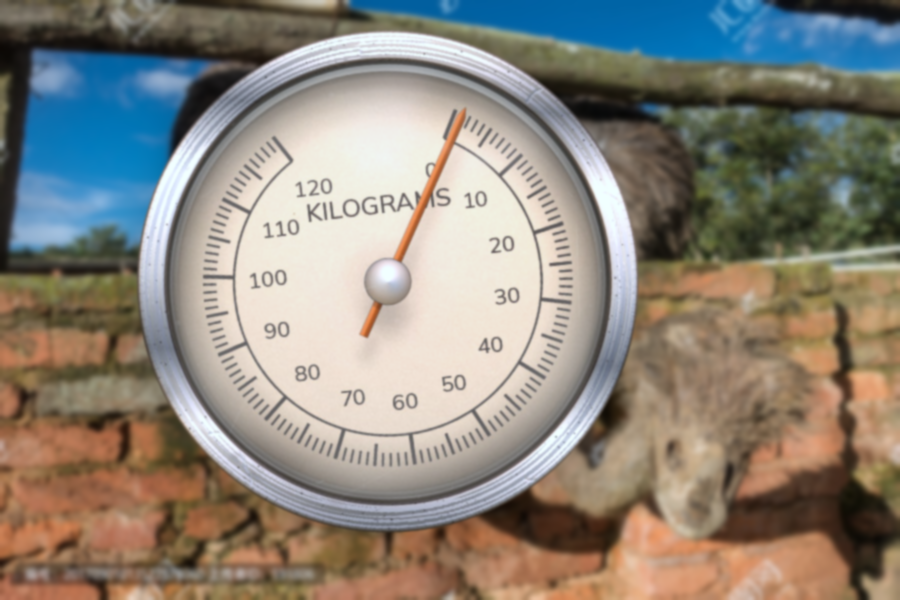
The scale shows **1** kg
